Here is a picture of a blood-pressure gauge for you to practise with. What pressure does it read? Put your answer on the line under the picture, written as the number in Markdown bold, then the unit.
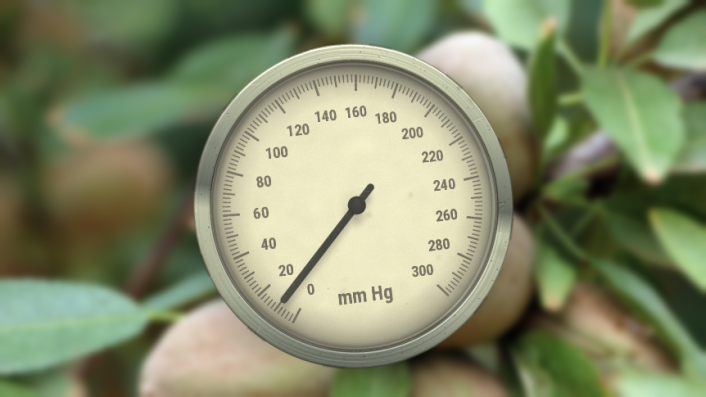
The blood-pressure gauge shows **10** mmHg
